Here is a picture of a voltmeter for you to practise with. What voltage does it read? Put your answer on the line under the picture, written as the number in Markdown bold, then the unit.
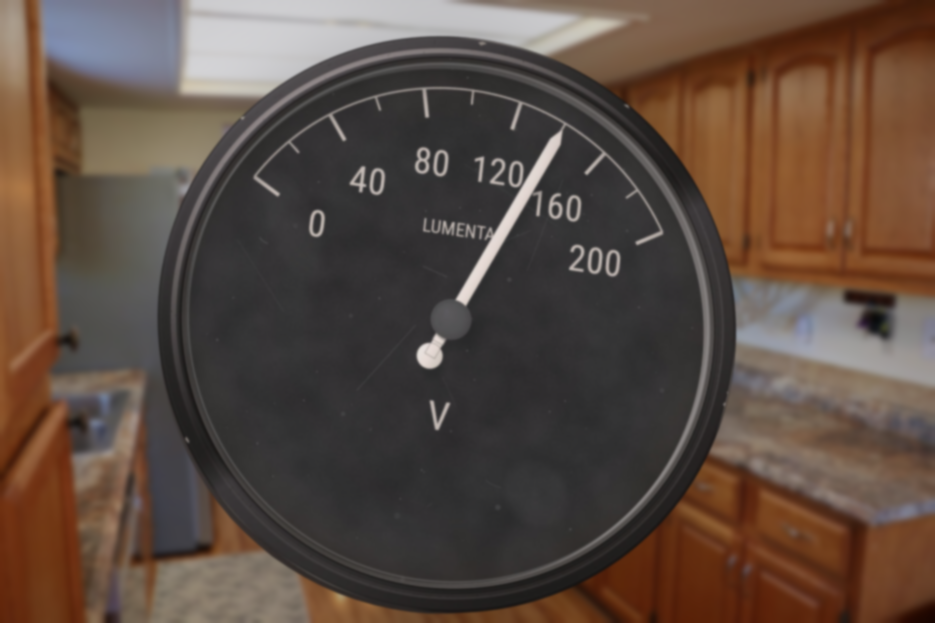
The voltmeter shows **140** V
